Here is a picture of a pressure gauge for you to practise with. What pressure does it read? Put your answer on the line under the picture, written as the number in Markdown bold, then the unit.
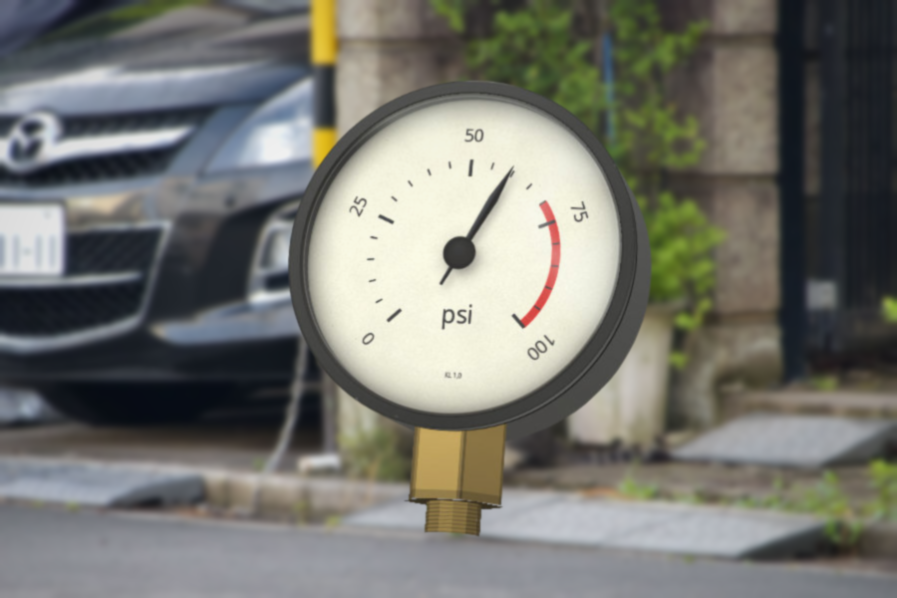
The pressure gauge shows **60** psi
